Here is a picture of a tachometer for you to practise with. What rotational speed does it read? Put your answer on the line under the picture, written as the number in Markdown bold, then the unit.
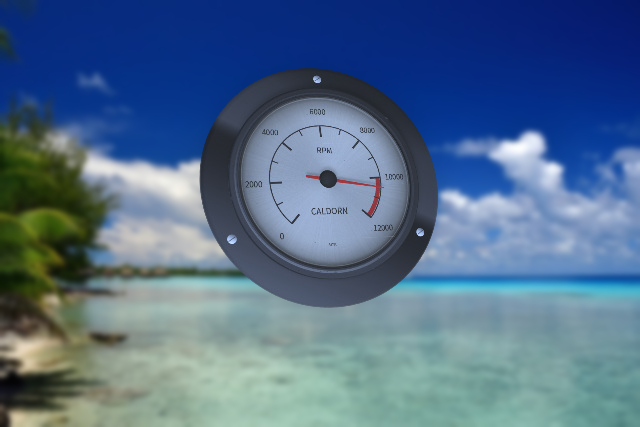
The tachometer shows **10500** rpm
